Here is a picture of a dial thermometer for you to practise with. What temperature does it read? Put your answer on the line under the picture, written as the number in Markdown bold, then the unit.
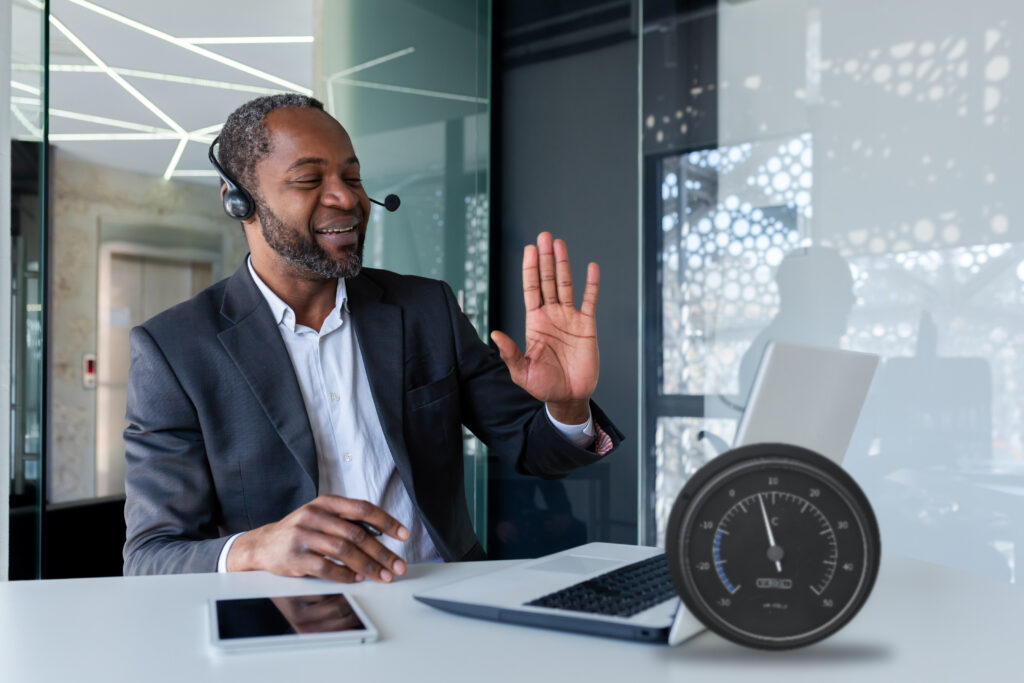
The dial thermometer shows **6** °C
